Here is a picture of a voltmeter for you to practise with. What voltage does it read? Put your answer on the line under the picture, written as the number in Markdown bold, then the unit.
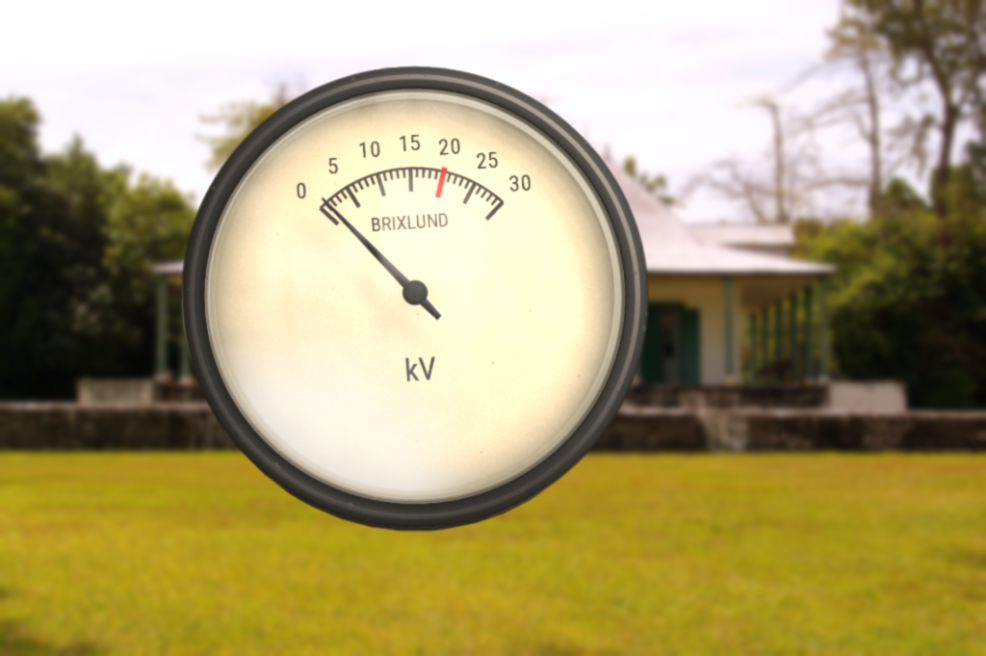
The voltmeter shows **1** kV
